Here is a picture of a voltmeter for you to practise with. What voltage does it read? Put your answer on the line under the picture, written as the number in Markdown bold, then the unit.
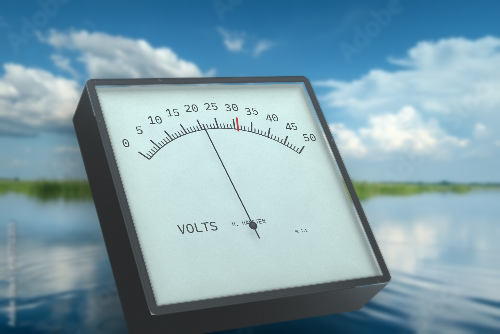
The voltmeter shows **20** V
